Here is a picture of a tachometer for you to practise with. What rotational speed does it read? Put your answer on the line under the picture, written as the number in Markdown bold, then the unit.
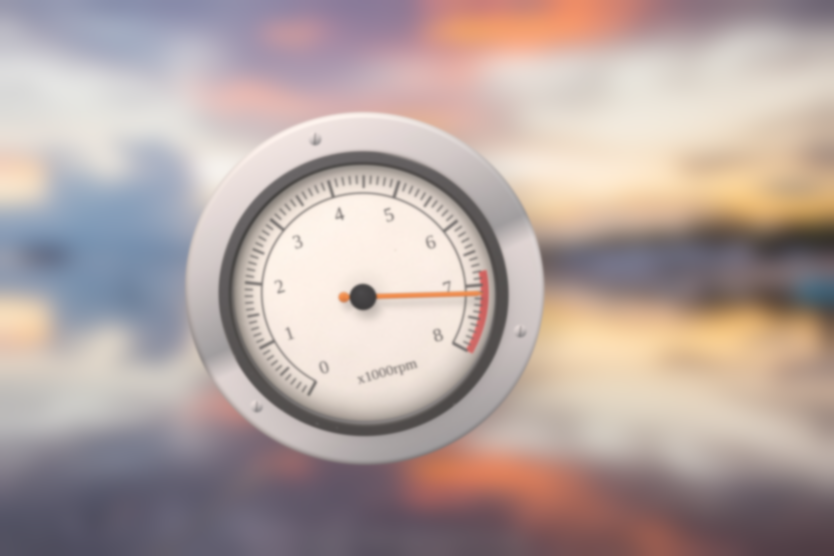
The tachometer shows **7100** rpm
